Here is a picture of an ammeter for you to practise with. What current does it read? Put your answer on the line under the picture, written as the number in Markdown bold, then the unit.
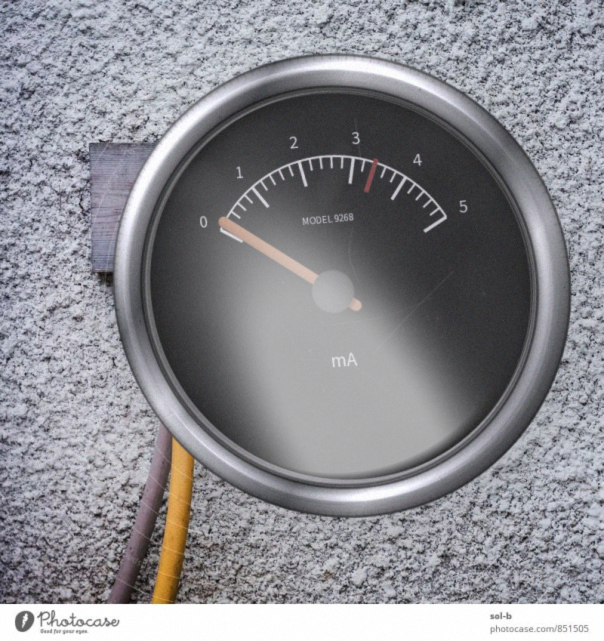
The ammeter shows **0.2** mA
